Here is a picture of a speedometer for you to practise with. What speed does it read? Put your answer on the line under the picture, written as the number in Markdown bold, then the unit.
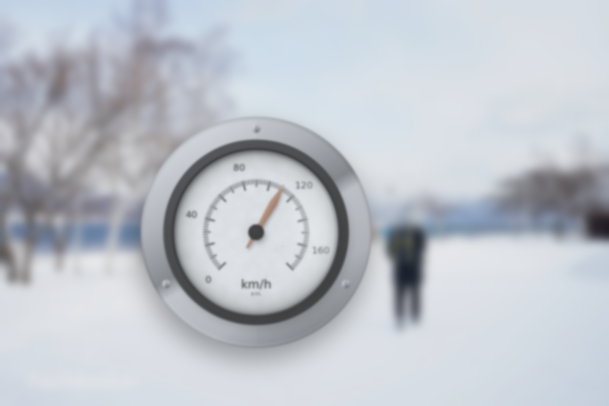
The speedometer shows **110** km/h
